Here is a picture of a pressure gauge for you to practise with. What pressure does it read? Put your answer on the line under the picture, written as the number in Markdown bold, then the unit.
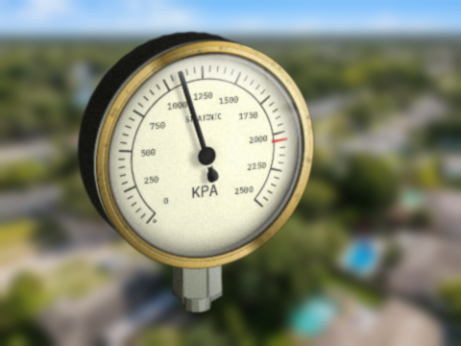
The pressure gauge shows **1100** kPa
